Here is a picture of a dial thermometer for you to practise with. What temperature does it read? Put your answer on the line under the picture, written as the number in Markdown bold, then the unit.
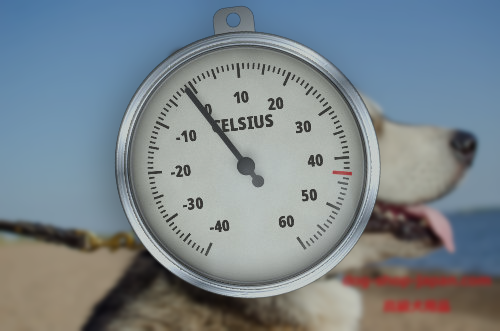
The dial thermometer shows **-1** °C
